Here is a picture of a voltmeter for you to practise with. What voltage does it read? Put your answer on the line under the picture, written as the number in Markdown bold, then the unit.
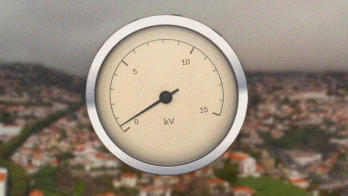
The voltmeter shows **0.5** kV
